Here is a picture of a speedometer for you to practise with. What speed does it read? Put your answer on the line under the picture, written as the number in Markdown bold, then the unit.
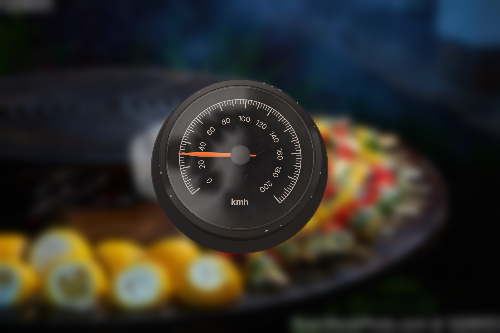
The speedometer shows **30** km/h
